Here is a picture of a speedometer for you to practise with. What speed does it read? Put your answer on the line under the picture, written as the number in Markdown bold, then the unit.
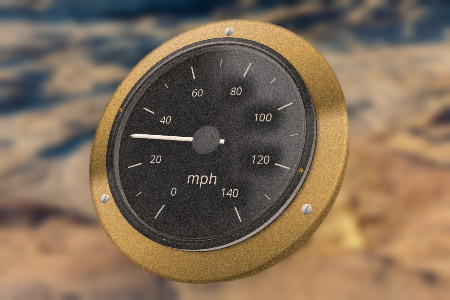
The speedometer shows **30** mph
